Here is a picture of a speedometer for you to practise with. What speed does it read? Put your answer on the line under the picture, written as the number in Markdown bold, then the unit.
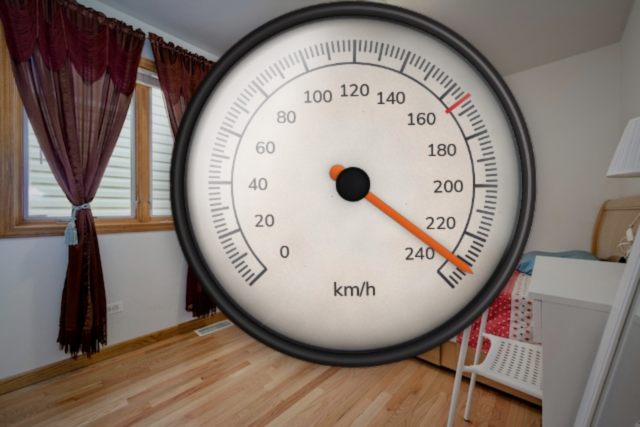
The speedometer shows **232** km/h
